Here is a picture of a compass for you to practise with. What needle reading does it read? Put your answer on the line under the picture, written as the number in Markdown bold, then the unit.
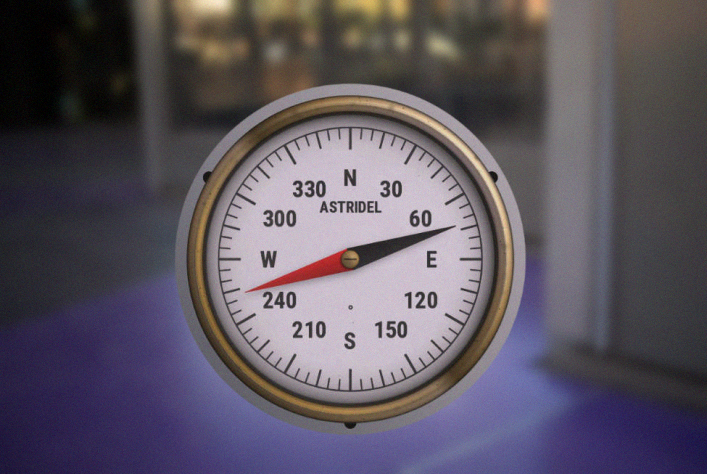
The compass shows **252.5** °
